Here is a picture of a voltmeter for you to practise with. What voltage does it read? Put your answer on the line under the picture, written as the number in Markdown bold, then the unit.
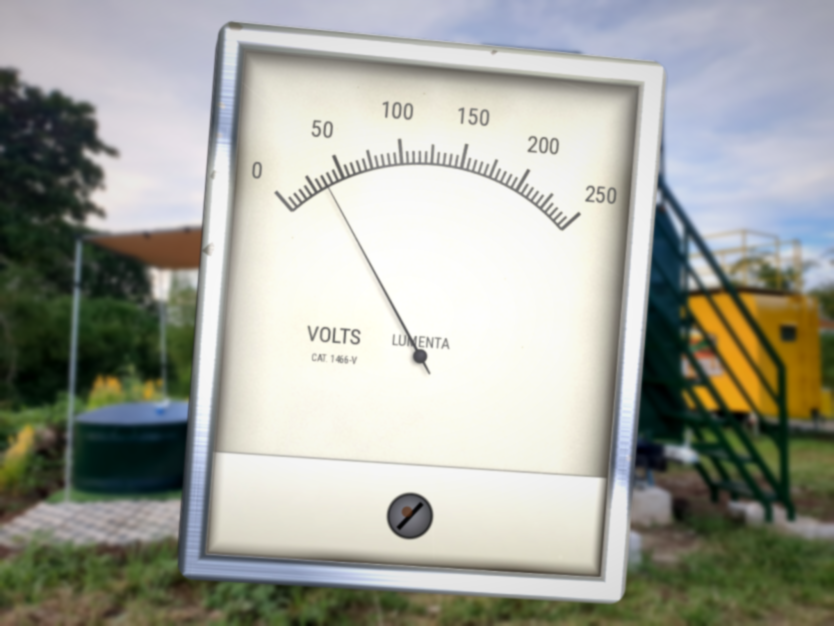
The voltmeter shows **35** V
